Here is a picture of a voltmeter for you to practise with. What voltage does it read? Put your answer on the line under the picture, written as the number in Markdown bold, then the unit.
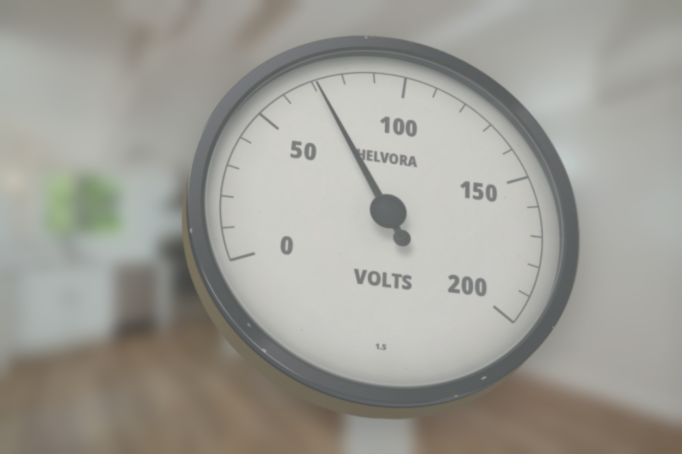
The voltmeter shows **70** V
